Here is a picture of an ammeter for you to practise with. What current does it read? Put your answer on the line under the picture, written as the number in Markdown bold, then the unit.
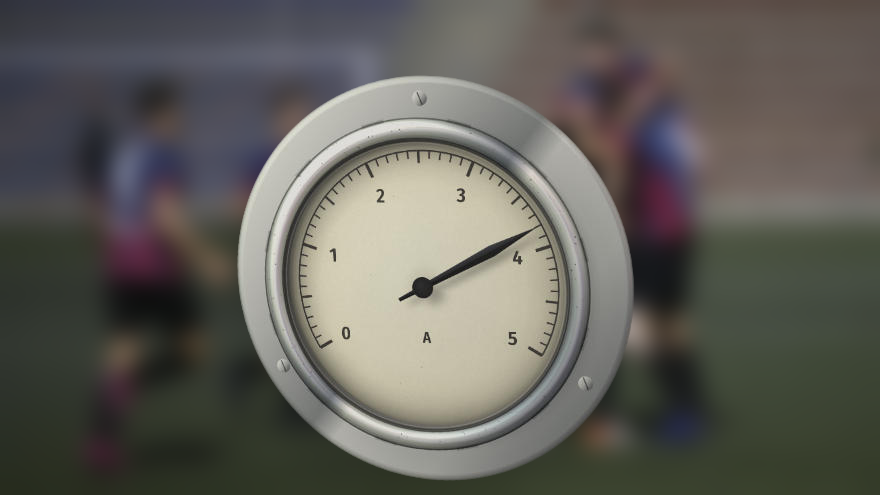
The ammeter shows **3.8** A
